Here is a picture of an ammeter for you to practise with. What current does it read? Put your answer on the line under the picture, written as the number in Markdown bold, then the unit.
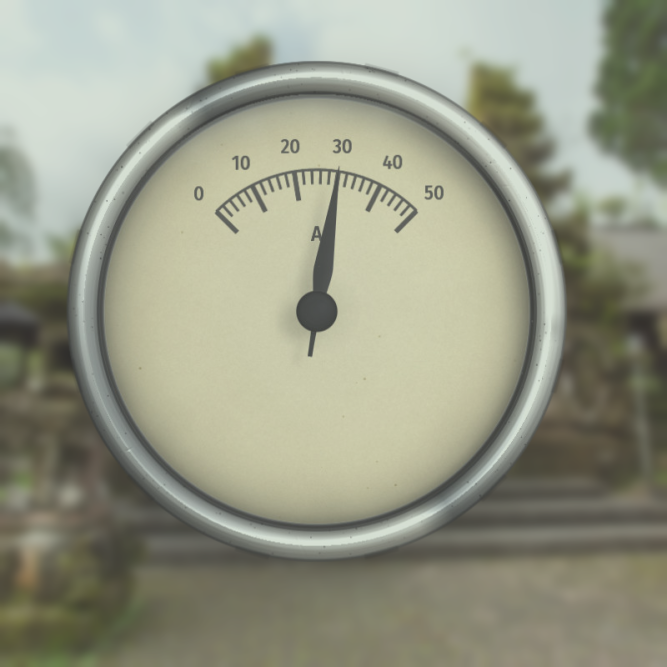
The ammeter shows **30** A
